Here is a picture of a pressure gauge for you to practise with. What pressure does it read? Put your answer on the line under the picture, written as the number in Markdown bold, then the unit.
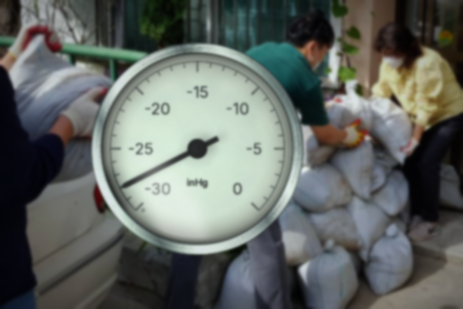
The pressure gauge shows **-28** inHg
